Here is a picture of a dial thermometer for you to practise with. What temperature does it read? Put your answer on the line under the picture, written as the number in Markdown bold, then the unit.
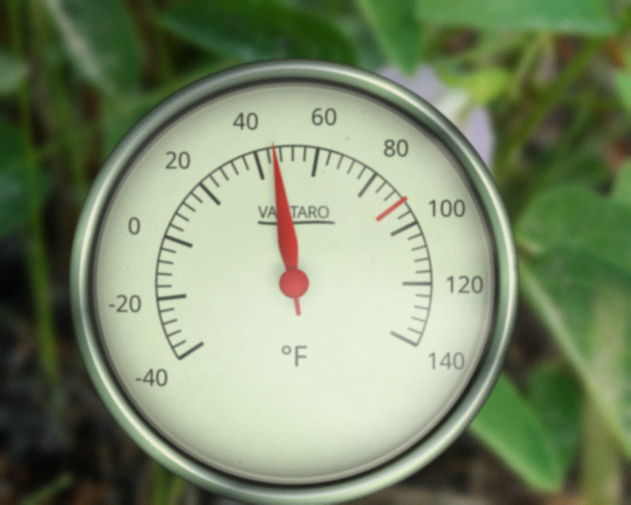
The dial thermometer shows **46** °F
